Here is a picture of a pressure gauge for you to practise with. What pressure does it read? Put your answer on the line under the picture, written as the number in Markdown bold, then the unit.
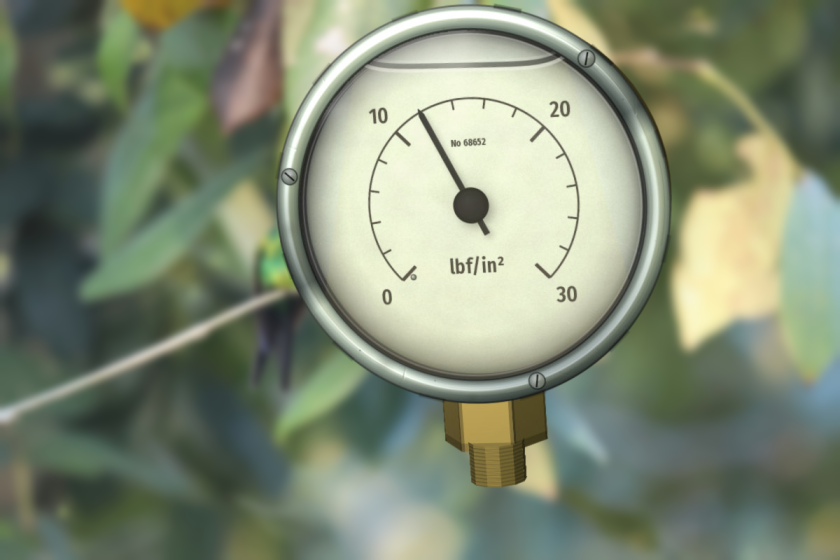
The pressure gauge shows **12** psi
